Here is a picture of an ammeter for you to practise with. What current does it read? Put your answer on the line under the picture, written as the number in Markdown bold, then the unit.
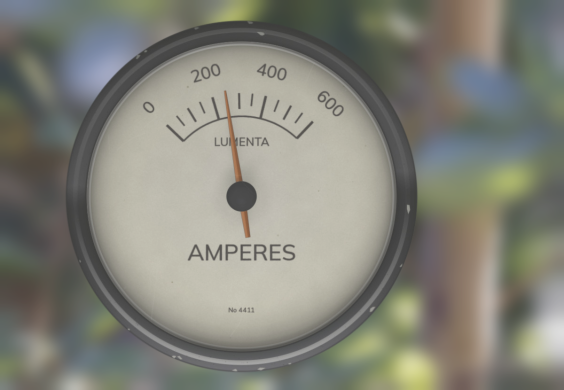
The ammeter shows **250** A
